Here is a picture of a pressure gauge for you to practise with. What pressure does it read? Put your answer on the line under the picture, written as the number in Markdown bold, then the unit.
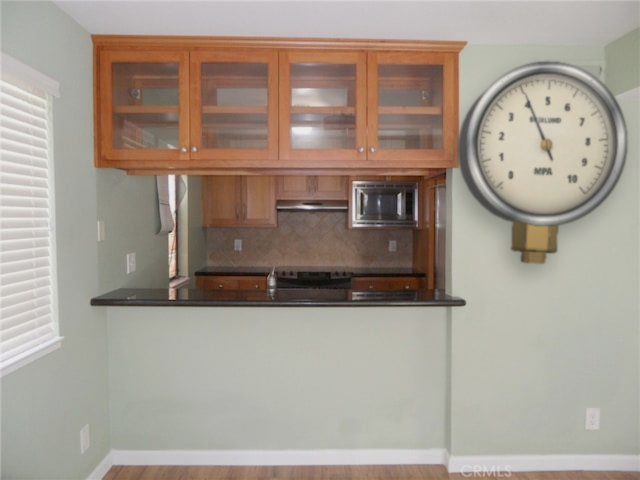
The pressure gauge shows **4** MPa
